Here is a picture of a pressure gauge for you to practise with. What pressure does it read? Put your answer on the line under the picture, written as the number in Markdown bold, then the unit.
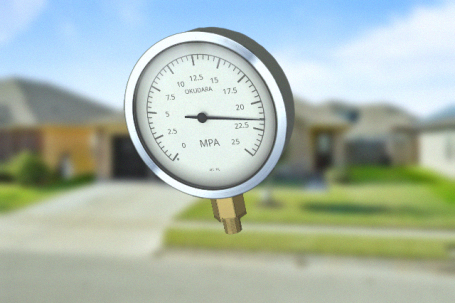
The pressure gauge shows **21.5** MPa
